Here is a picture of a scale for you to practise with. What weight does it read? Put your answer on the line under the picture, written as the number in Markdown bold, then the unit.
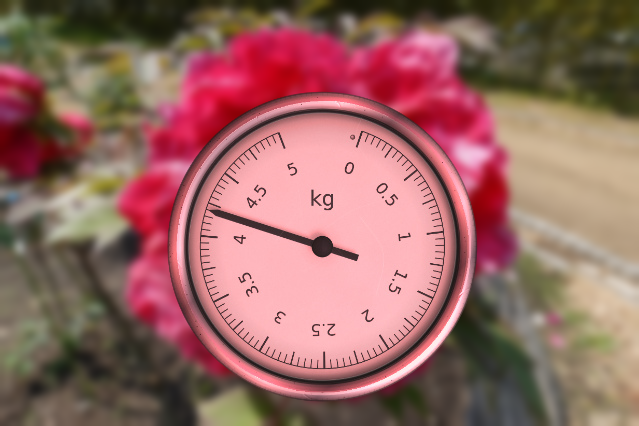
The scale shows **4.2** kg
